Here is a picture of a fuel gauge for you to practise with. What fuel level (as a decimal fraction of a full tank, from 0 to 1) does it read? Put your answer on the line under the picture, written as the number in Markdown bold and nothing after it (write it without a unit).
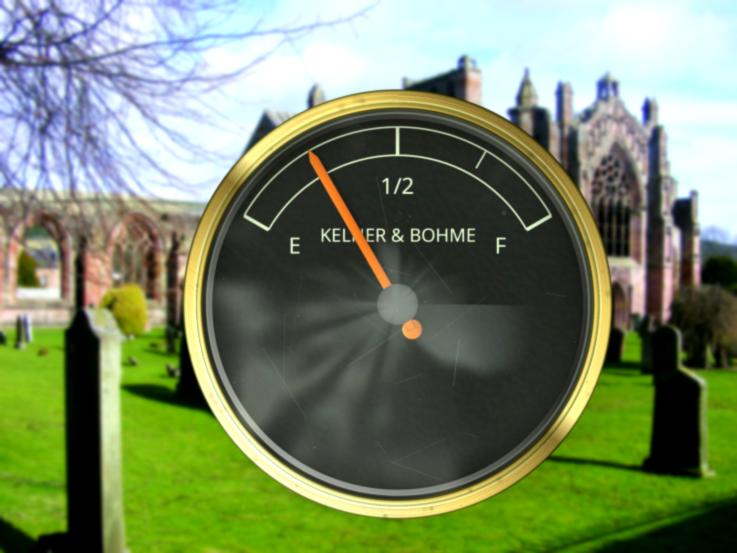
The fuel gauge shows **0.25**
